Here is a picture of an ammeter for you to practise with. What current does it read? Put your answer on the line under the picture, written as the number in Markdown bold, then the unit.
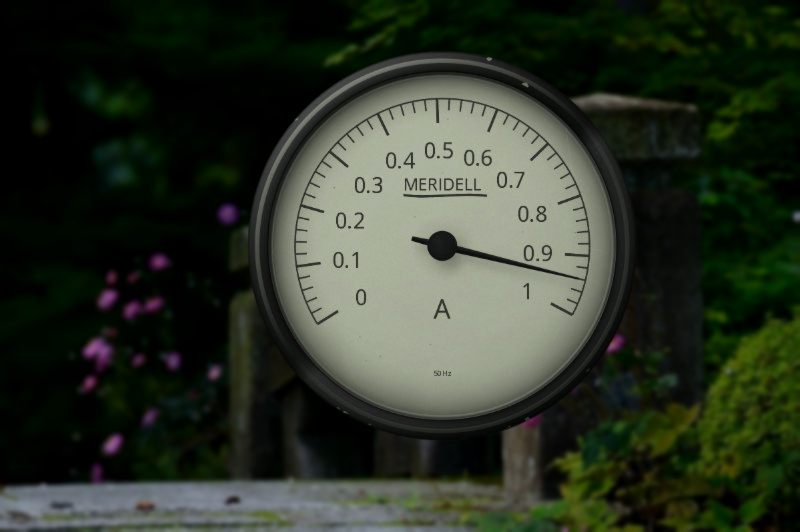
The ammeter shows **0.94** A
